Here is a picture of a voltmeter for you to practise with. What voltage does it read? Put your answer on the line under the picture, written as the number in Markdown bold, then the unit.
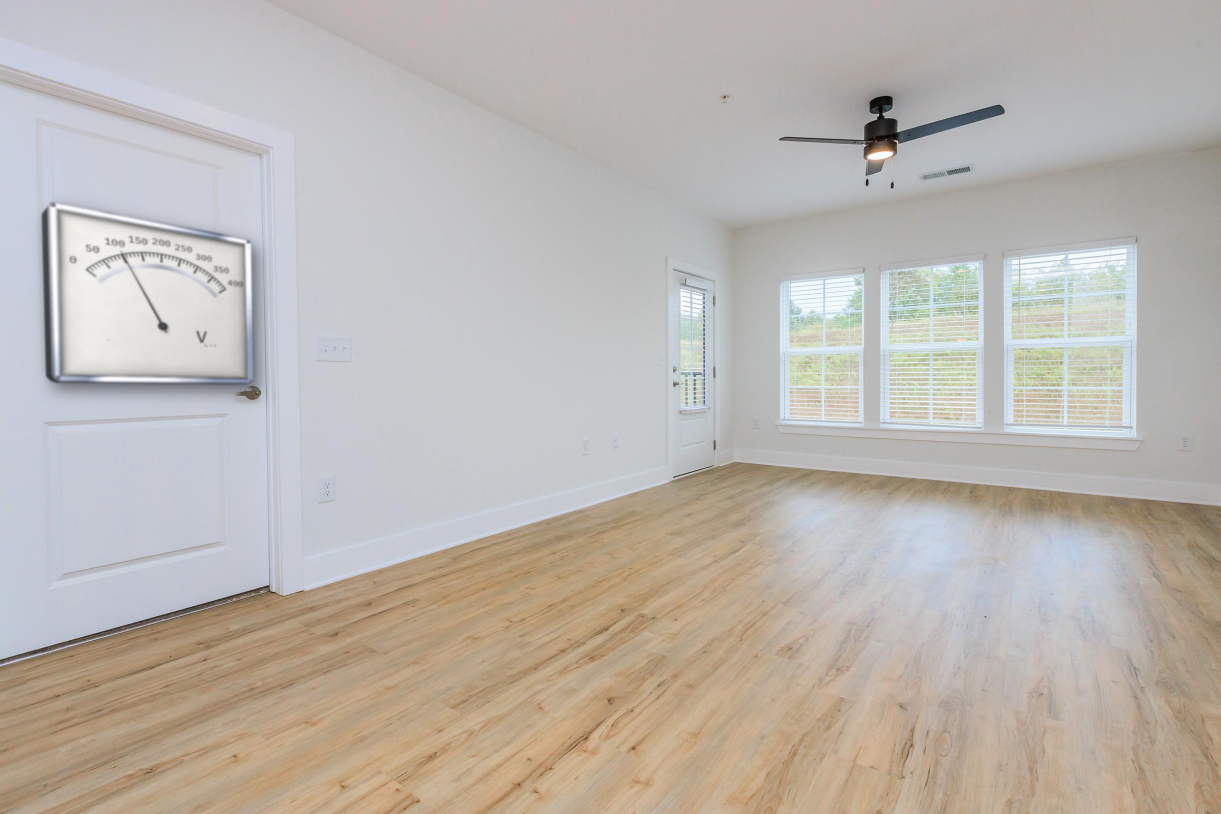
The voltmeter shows **100** V
